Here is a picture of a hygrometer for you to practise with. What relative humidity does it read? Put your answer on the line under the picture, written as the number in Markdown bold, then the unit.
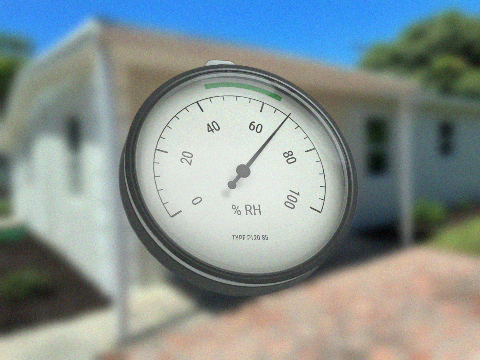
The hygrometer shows **68** %
